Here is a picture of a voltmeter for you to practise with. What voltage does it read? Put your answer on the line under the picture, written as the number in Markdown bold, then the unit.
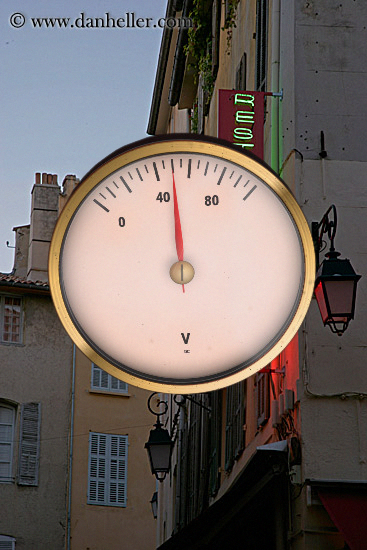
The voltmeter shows **50** V
